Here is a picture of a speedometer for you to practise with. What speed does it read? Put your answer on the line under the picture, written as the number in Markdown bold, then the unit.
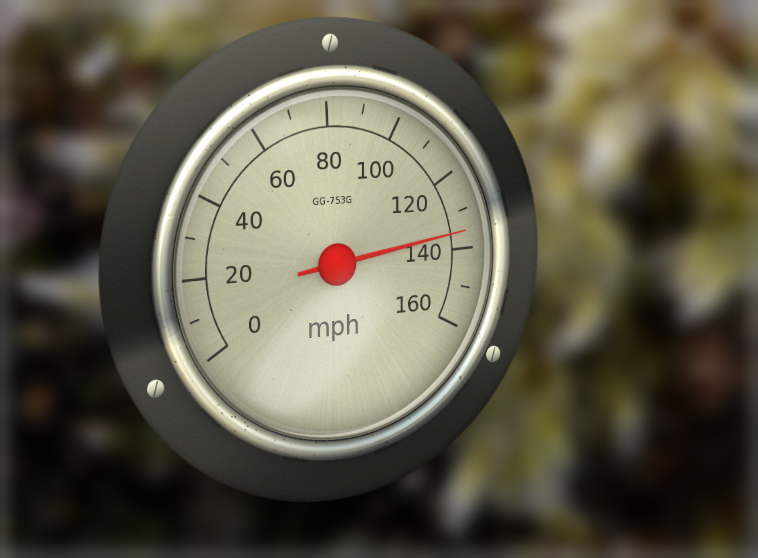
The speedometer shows **135** mph
